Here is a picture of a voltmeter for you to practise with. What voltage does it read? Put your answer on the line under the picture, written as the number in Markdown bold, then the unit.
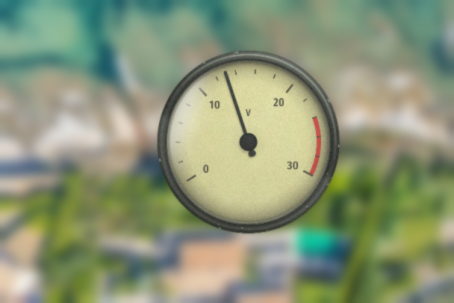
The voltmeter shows **13** V
